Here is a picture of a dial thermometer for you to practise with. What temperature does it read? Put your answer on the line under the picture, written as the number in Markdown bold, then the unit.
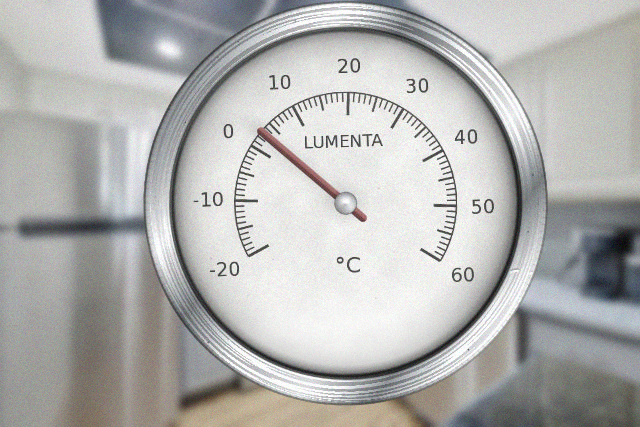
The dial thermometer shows **3** °C
